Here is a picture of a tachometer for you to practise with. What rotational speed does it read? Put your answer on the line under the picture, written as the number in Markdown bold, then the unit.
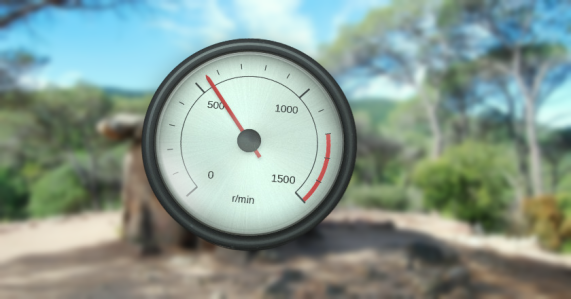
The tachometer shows **550** rpm
